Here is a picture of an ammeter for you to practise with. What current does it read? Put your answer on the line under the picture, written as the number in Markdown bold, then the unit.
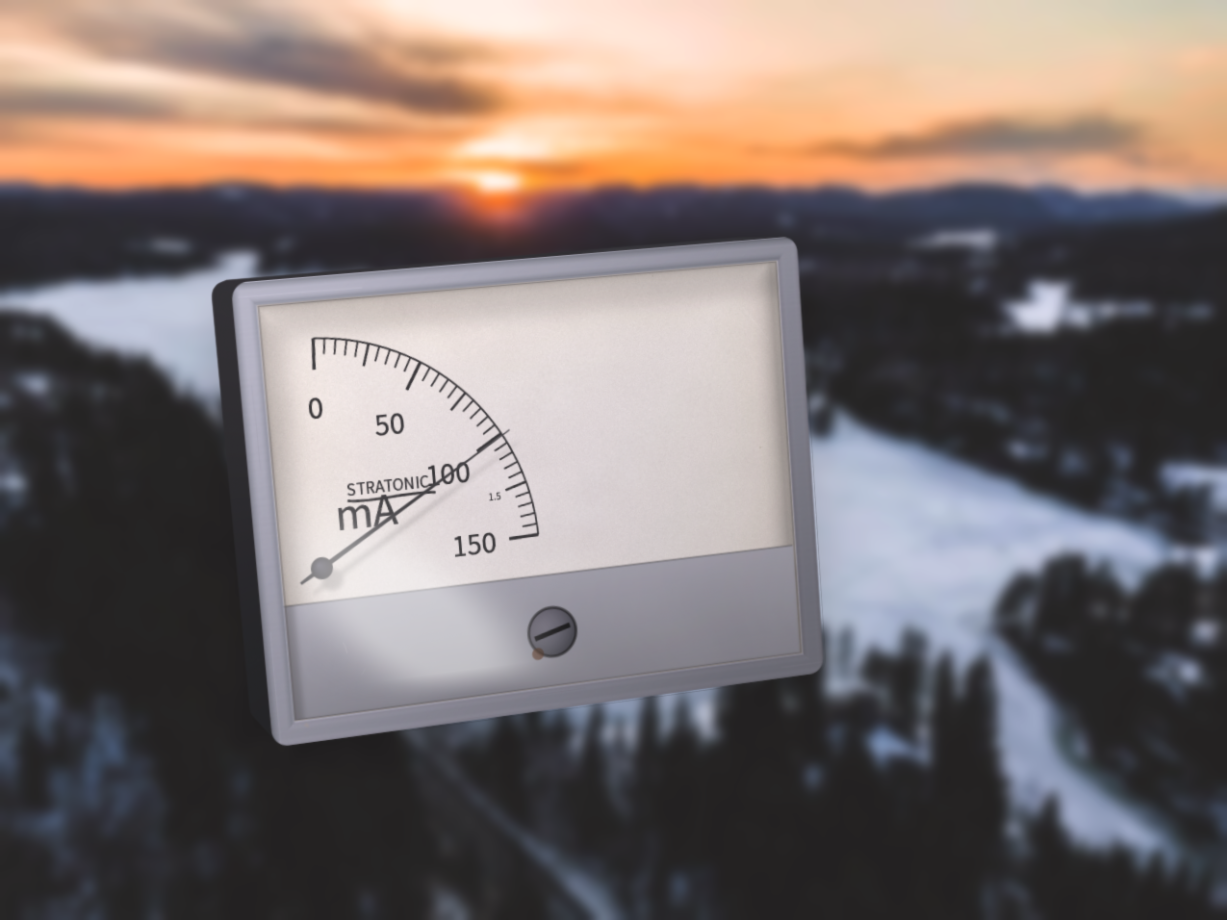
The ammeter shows **100** mA
